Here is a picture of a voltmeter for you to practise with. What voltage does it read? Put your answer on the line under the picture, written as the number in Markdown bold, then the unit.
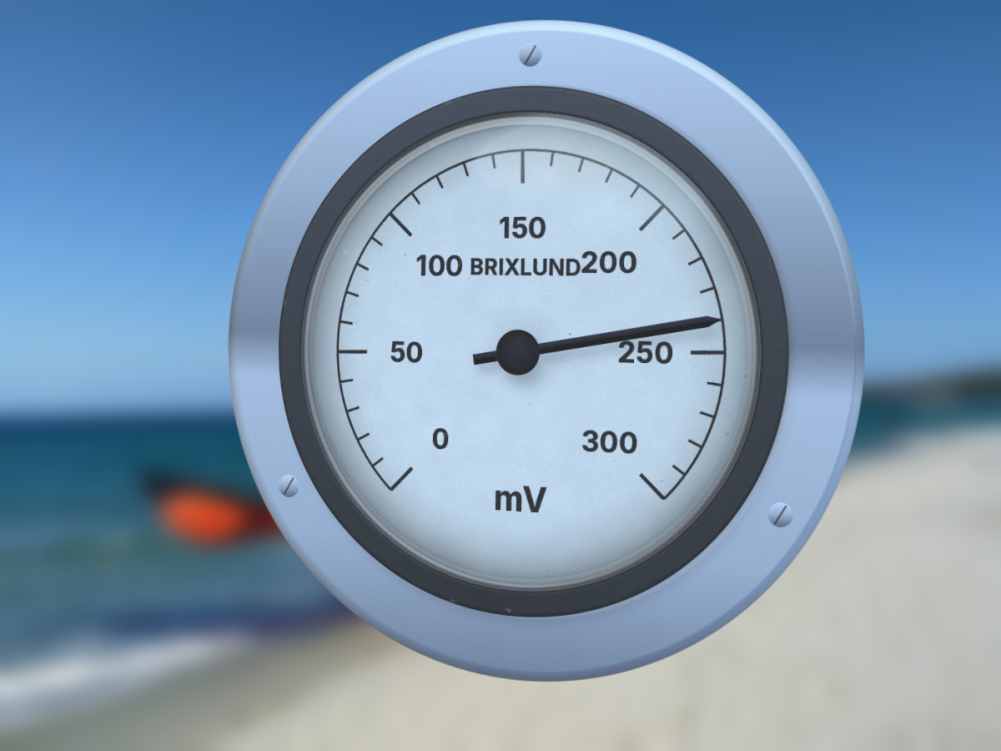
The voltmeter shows **240** mV
